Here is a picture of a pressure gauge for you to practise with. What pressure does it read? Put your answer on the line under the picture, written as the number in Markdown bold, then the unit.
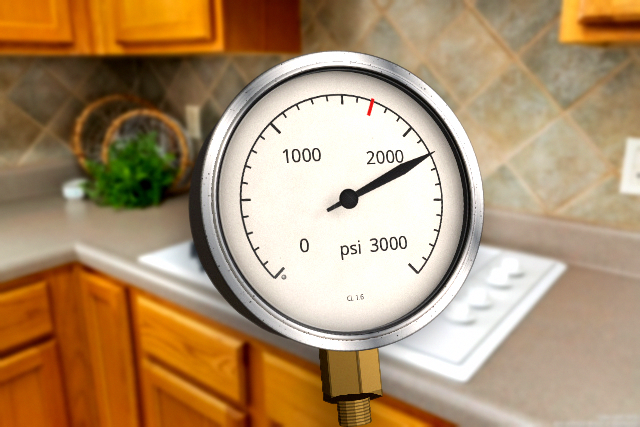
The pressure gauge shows **2200** psi
